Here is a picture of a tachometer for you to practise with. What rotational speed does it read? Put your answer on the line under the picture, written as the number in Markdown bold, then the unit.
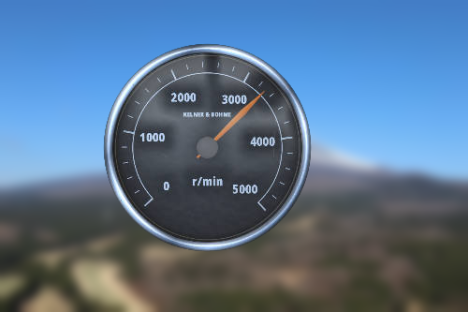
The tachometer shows **3300** rpm
